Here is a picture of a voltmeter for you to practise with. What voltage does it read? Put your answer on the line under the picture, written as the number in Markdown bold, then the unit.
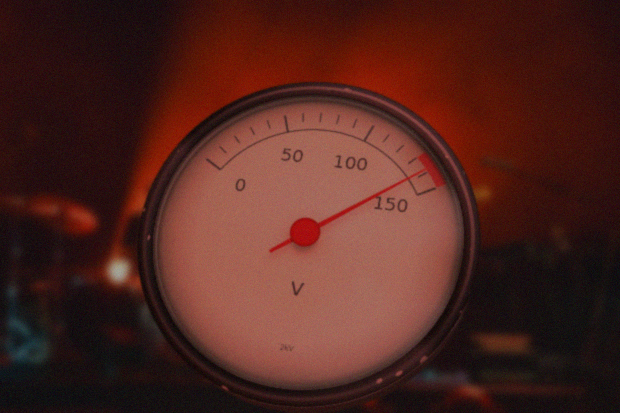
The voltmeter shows **140** V
